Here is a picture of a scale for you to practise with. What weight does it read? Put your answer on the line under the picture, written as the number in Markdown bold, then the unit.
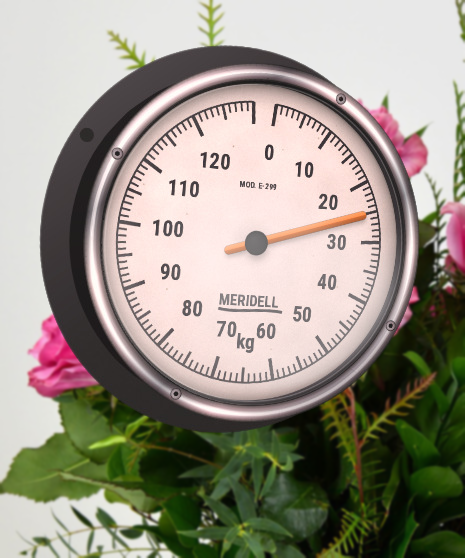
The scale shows **25** kg
